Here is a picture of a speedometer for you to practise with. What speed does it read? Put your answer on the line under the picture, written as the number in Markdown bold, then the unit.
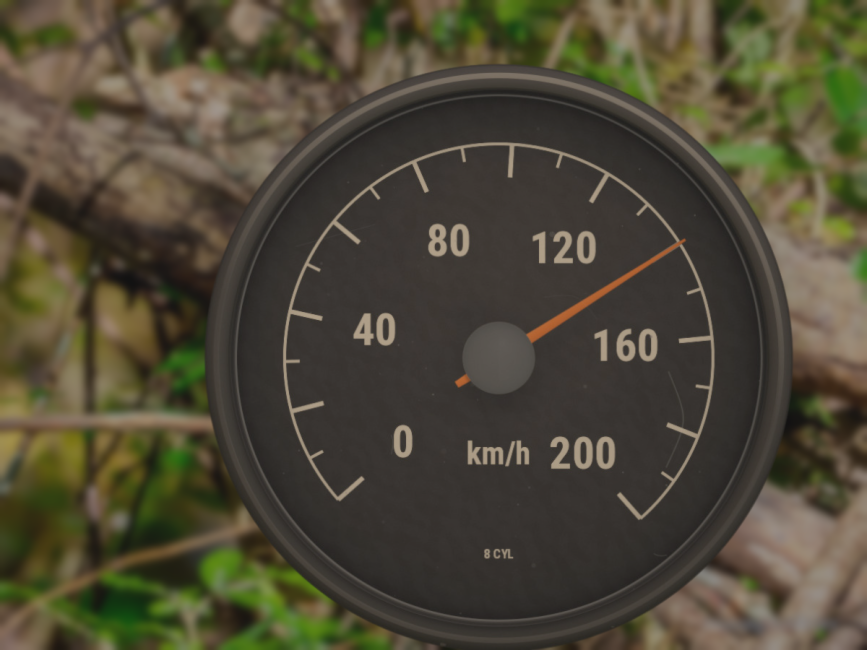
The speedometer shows **140** km/h
